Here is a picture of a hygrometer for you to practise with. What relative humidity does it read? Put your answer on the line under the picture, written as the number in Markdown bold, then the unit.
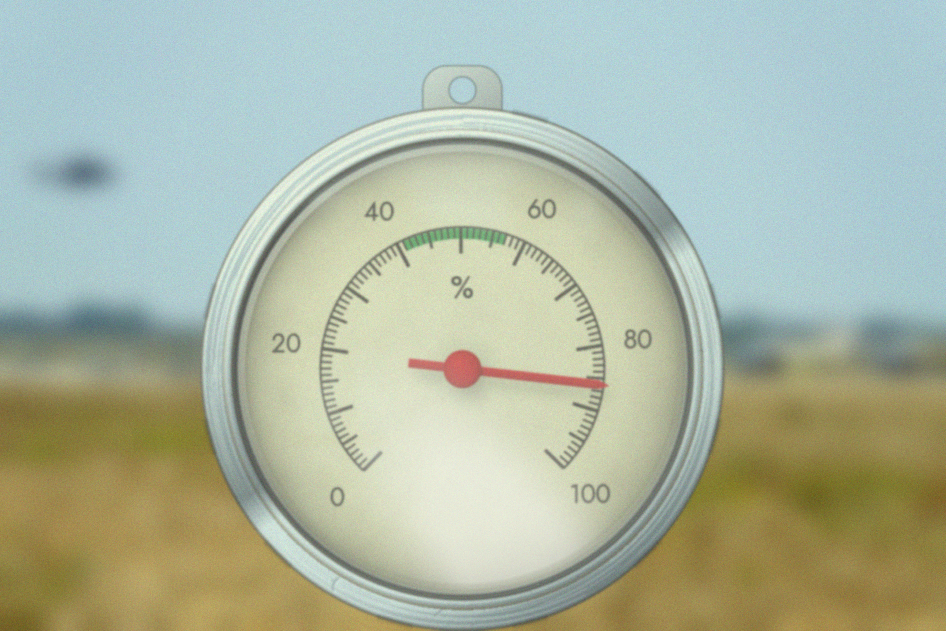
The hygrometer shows **86** %
